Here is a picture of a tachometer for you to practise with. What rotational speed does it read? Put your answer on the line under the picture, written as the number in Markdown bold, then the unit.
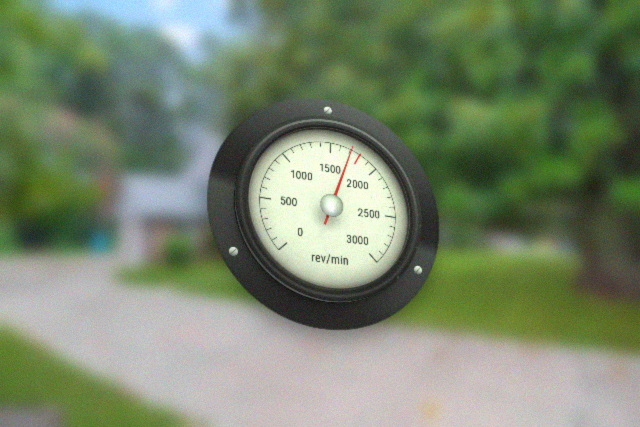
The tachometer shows **1700** rpm
